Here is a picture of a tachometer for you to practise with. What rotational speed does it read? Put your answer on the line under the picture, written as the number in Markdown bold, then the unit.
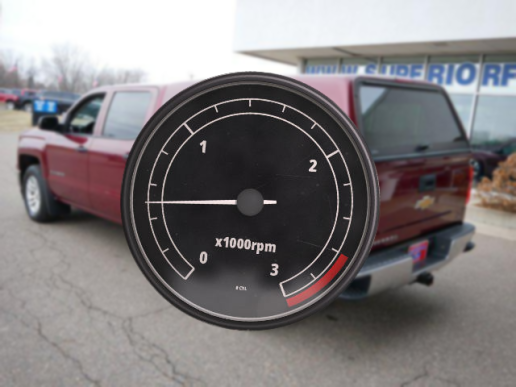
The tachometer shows **500** rpm
